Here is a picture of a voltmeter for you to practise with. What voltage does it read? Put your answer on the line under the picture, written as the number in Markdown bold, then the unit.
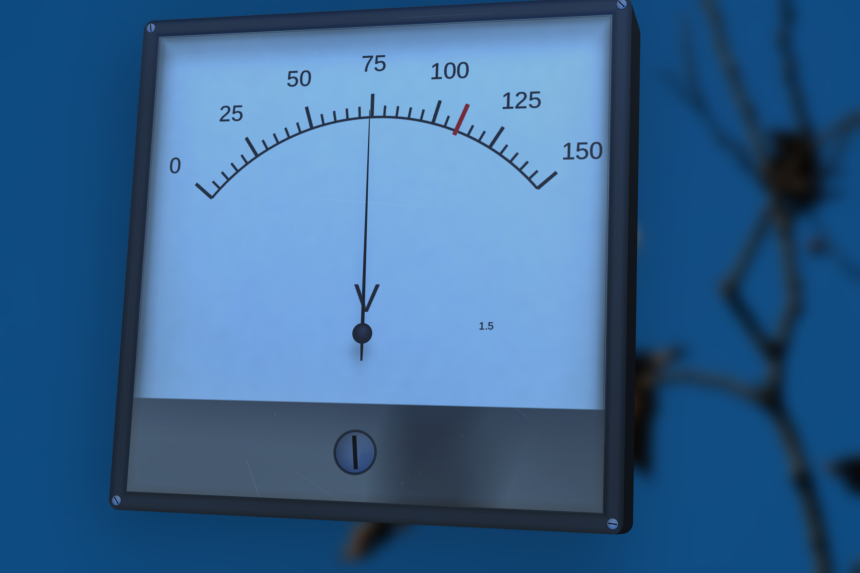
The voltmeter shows **75** V
